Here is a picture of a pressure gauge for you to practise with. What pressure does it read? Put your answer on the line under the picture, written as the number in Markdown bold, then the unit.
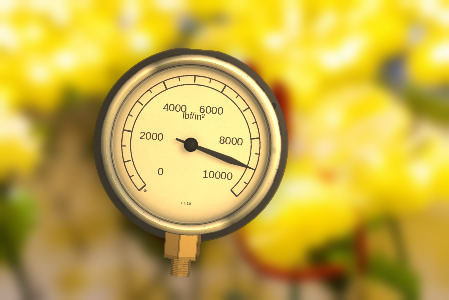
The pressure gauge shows **9000** psi
